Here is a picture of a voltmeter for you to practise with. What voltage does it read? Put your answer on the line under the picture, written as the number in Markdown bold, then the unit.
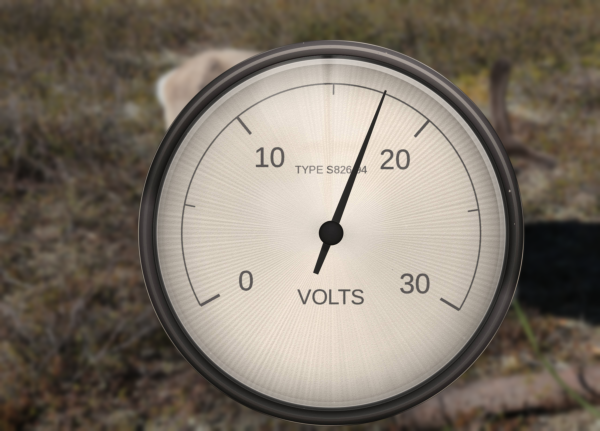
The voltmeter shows **17.5** V
